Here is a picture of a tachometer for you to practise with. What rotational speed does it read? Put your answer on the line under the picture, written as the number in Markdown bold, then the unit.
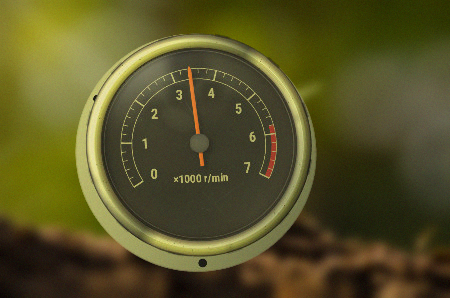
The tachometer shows **3400** rpm
